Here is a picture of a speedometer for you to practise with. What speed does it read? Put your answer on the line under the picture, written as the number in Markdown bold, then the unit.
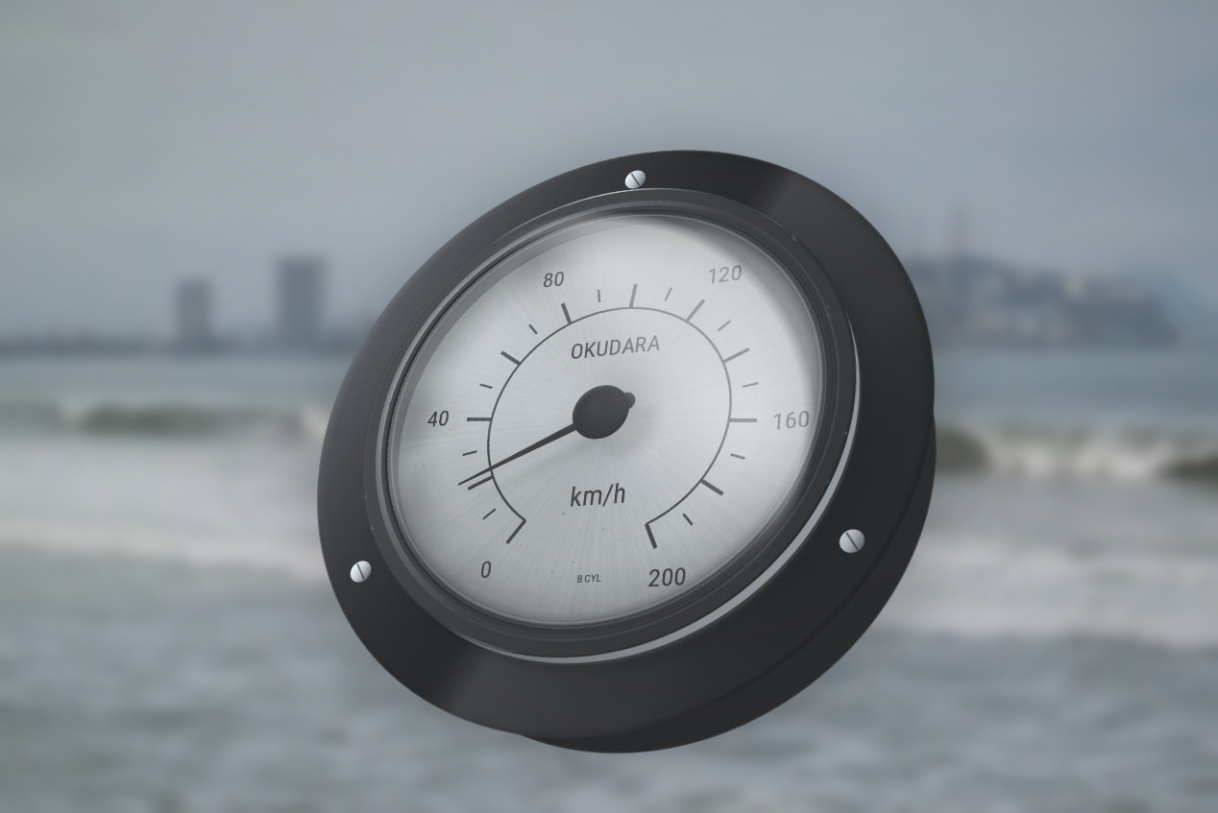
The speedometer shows **20** km/h
